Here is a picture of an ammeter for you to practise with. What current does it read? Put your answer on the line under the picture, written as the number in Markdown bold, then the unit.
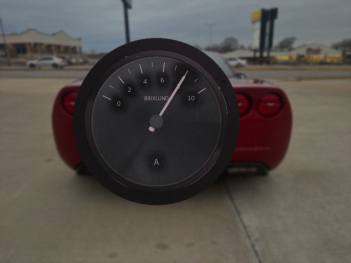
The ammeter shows **8** A
